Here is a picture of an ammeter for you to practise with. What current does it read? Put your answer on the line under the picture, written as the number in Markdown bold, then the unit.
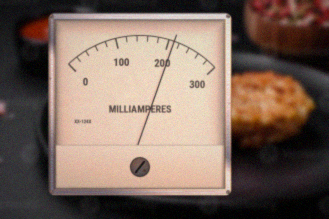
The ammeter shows **210** mA
